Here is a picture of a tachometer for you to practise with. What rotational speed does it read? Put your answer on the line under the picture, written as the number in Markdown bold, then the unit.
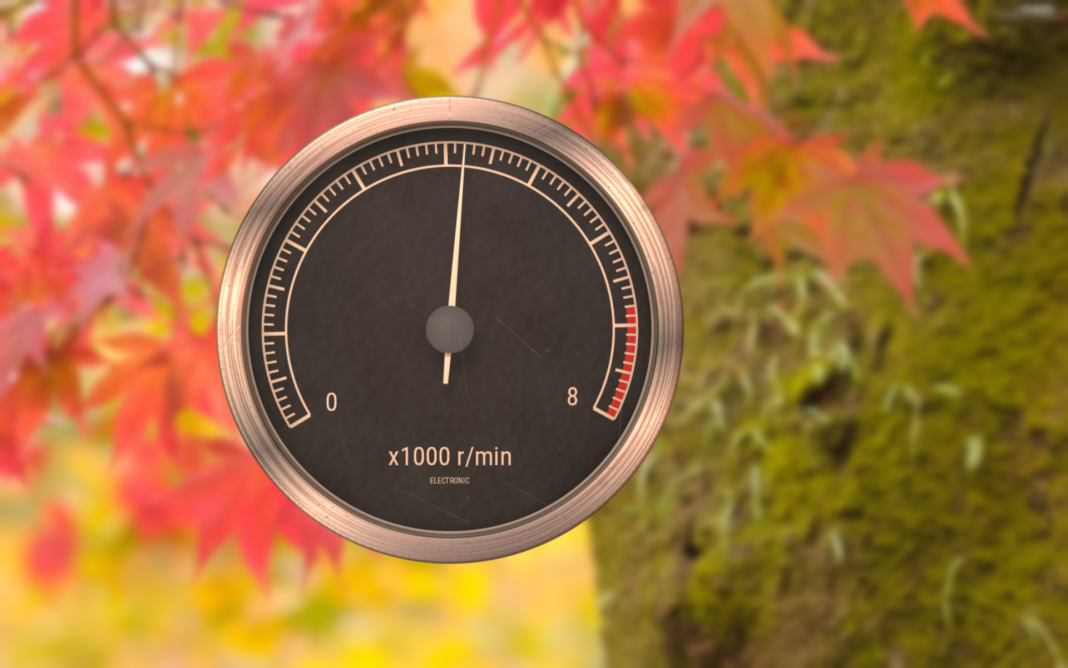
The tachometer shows **4200** rpm
